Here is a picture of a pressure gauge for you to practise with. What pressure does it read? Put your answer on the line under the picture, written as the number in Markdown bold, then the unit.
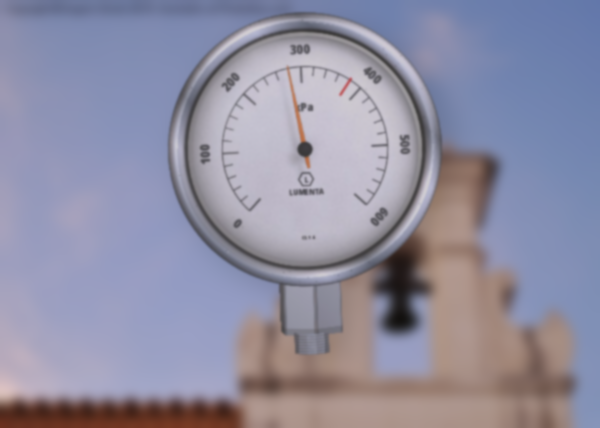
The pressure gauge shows **280** kPa
